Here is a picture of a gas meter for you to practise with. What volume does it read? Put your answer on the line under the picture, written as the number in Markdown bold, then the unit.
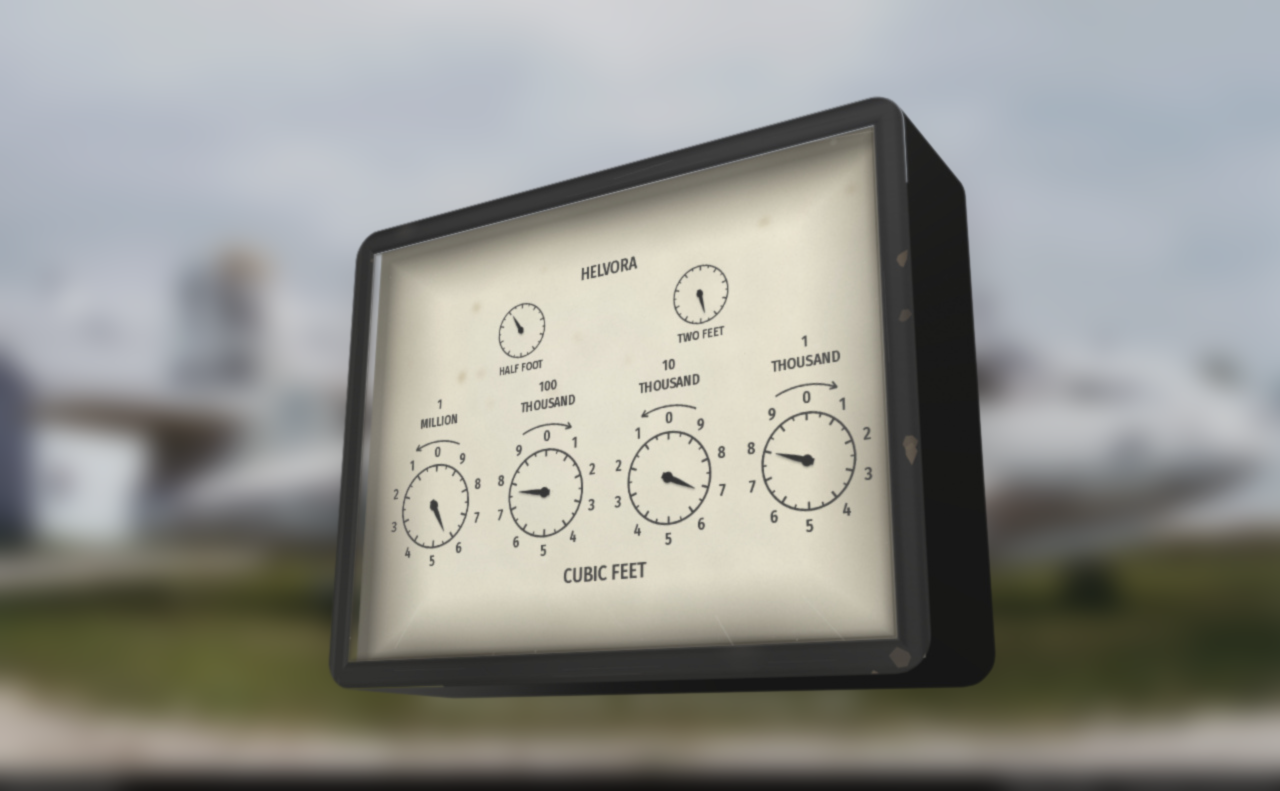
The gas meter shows **576800** ft³
